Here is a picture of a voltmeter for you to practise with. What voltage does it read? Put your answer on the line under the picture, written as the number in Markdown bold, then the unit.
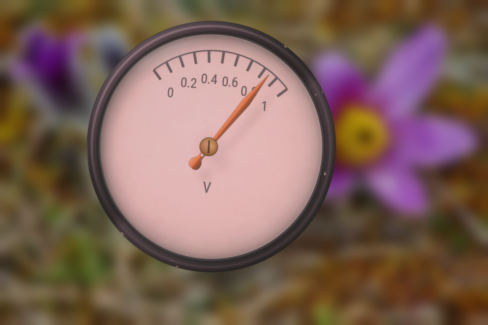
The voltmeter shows **0.85** V
